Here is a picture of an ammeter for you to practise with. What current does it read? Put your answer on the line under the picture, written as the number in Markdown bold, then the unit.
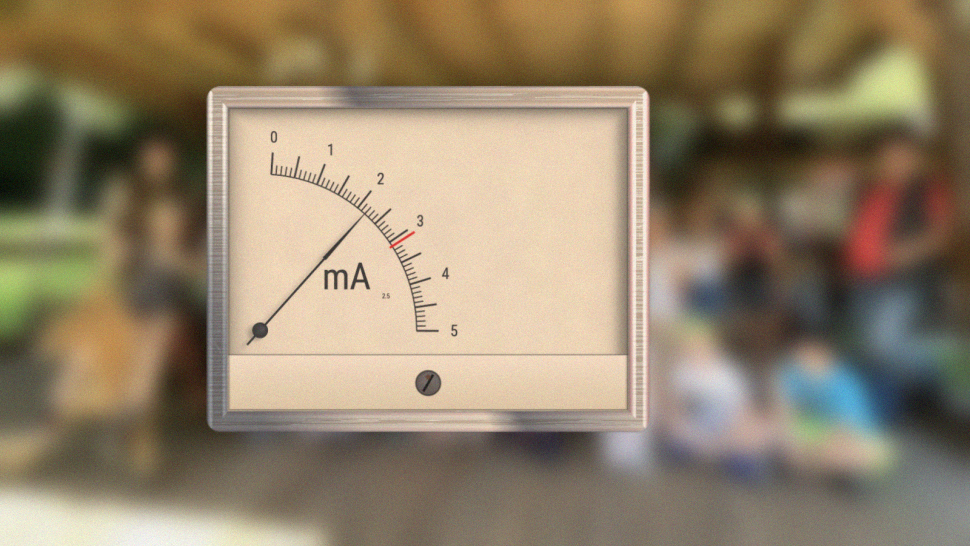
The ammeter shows **2.2** mA
